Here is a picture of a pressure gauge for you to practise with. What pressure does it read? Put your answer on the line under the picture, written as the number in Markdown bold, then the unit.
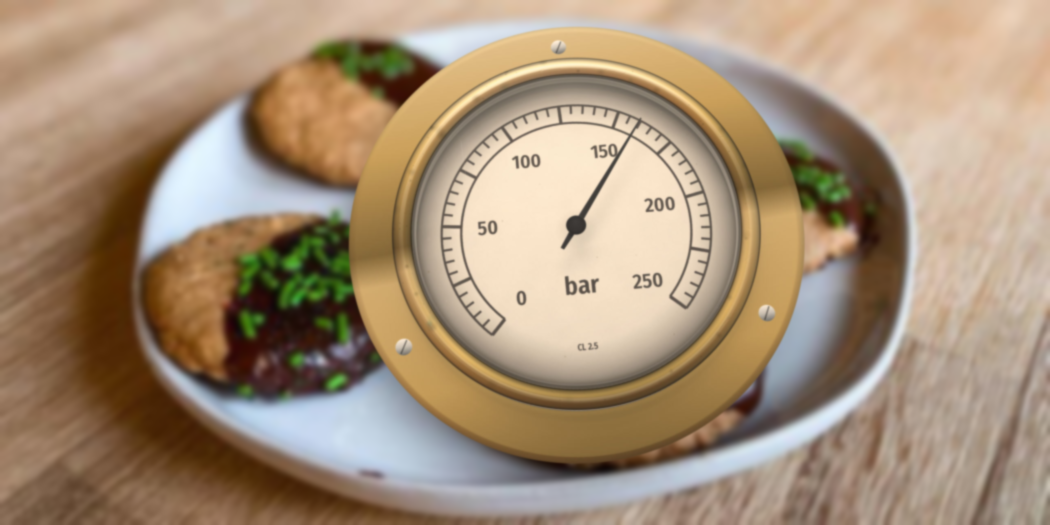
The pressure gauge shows **160** bar
